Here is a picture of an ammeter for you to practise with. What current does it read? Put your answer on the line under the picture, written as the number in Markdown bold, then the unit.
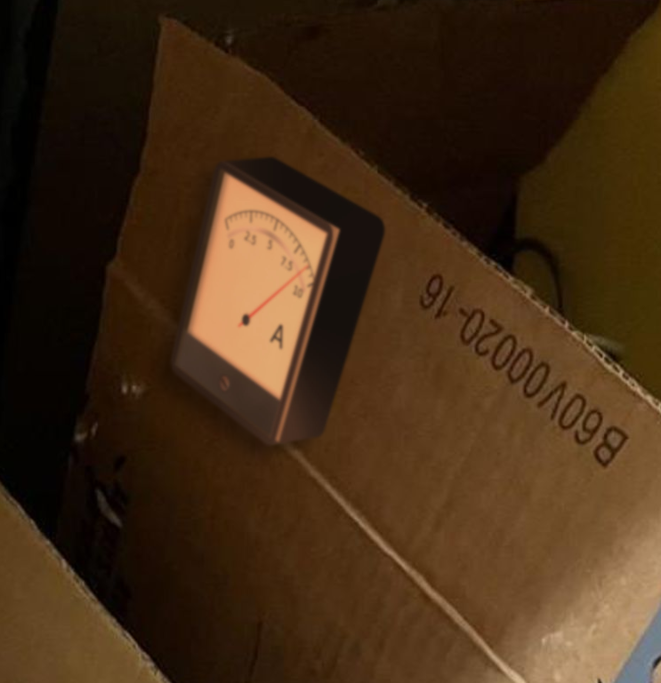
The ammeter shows **9** A
